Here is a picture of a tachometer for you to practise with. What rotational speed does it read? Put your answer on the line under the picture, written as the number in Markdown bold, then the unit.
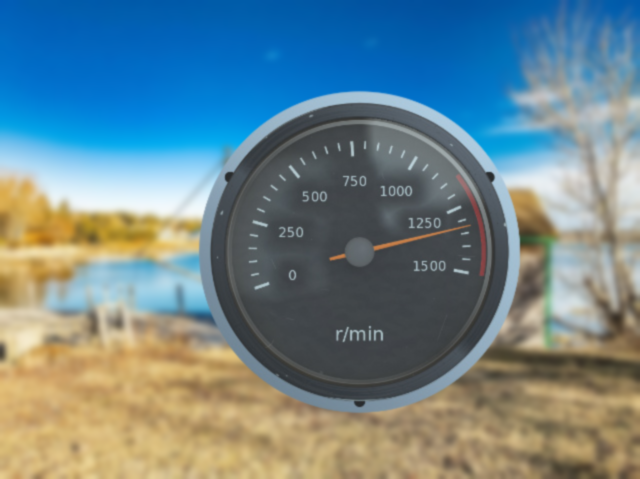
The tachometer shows **1325** rpm
